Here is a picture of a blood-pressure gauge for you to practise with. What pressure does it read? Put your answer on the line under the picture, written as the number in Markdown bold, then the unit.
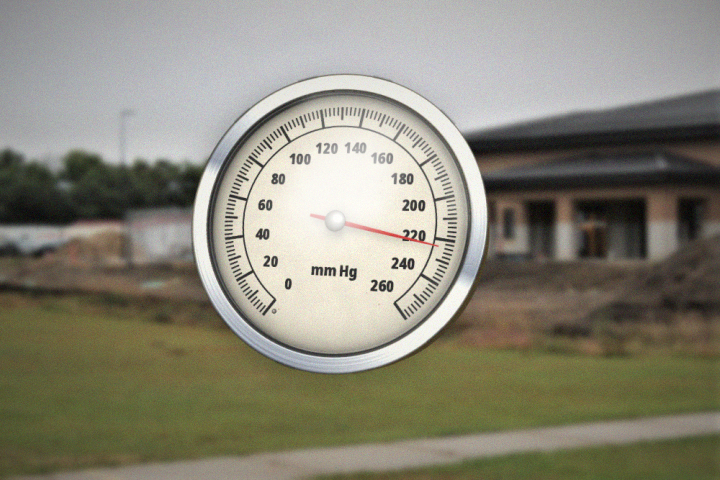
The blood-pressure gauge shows **224** mmHg
